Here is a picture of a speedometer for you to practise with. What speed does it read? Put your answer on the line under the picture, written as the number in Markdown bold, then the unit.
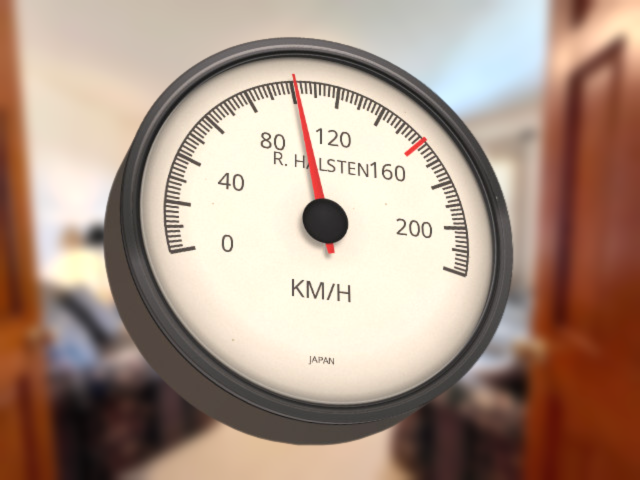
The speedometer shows **100** km/h
